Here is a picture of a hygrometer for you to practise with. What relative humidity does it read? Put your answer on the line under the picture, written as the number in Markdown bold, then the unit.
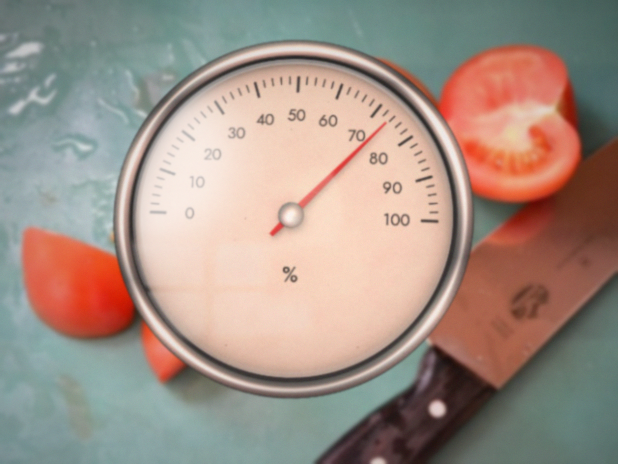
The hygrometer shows **74** %
